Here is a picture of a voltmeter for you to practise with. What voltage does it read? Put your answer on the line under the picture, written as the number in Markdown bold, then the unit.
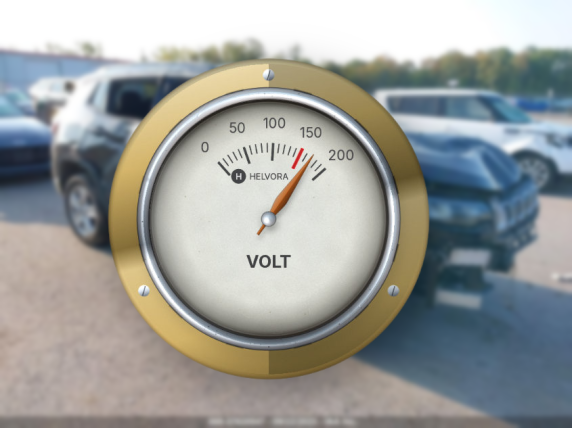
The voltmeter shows **170** V
